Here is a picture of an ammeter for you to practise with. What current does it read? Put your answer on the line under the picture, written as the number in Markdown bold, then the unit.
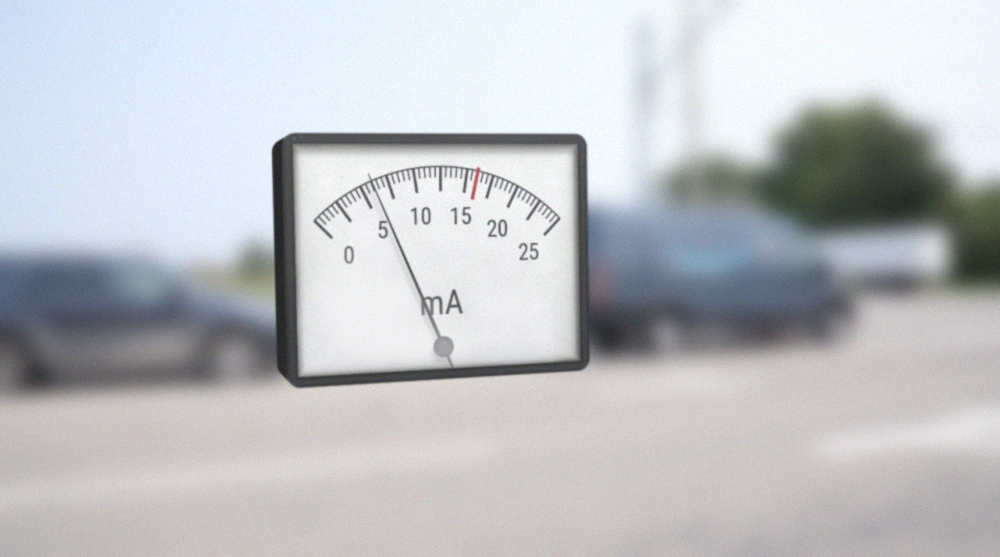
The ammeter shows **6** mA
